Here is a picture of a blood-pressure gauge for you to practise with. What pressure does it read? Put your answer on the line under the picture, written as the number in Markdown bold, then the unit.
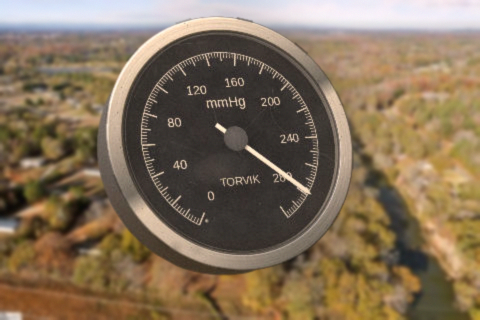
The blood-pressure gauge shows **280** mmHg
